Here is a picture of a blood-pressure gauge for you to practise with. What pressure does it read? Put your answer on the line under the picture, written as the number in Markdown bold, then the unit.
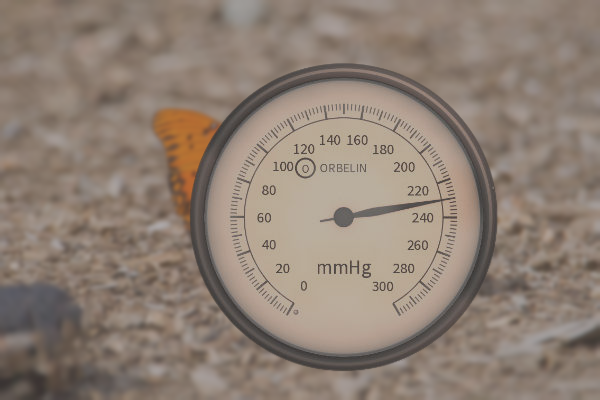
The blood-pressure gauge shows **230** mmHg
